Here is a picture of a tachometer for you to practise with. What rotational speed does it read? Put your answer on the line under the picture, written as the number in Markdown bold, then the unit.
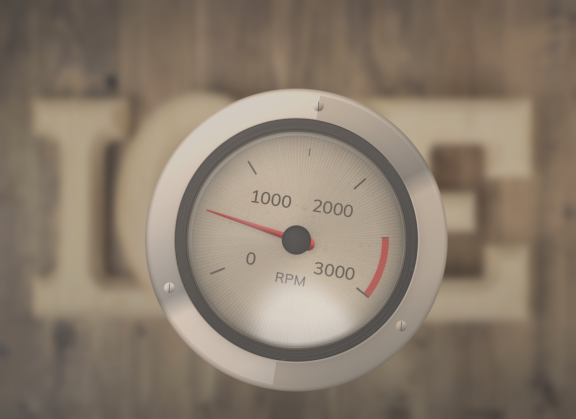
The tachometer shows **500** rpm
